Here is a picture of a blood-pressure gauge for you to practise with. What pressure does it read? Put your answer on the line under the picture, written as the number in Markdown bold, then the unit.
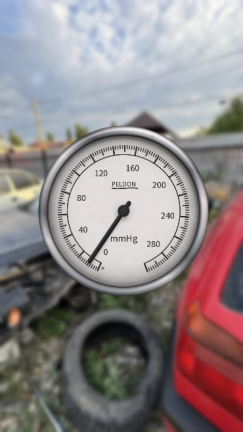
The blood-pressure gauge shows **10** mmHg
